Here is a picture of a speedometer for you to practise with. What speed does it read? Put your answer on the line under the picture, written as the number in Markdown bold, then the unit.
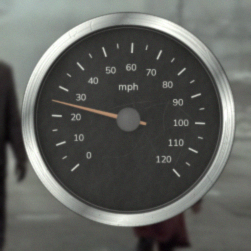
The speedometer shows **25** mph
